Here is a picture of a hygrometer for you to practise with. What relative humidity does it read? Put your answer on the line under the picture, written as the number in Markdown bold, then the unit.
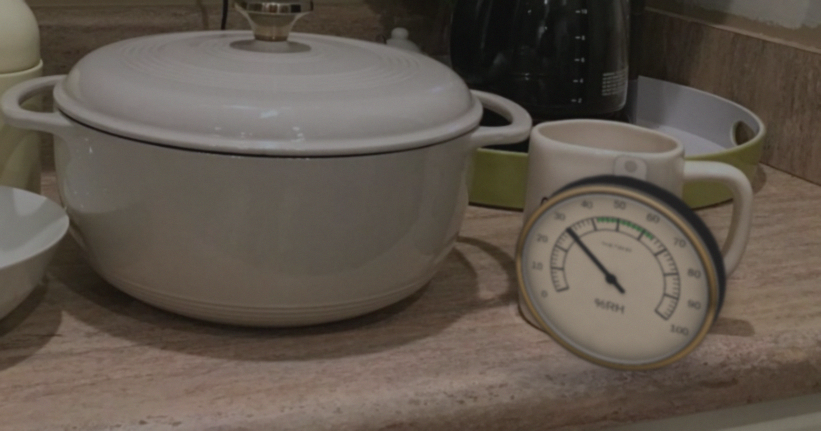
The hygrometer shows **30** %
